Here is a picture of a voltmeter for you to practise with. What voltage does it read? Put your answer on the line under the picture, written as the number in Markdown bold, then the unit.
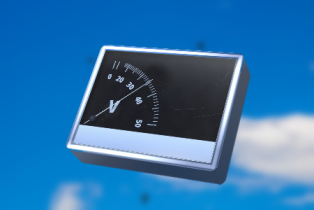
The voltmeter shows **35** V
